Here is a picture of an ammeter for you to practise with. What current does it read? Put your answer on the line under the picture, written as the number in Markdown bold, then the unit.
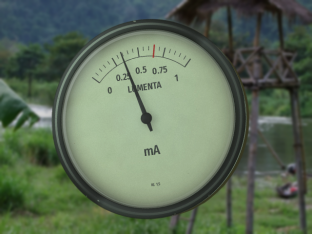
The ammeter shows **0.35** mA
